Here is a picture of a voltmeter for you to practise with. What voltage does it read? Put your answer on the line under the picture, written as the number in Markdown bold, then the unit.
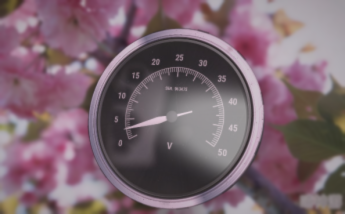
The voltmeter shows **2.5** V
